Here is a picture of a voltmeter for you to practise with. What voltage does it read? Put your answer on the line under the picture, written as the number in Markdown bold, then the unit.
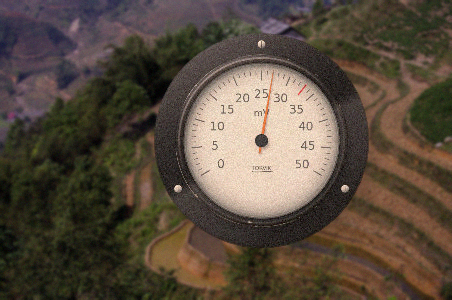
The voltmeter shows **27** mV
